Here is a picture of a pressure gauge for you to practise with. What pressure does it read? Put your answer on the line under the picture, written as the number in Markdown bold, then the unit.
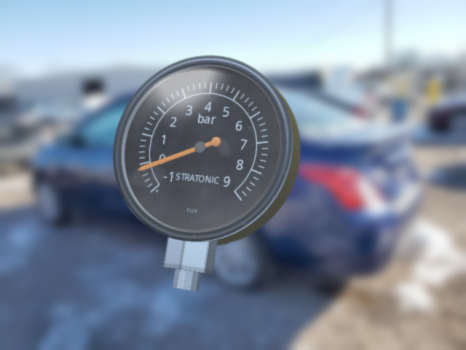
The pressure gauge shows **-0.2** bar
